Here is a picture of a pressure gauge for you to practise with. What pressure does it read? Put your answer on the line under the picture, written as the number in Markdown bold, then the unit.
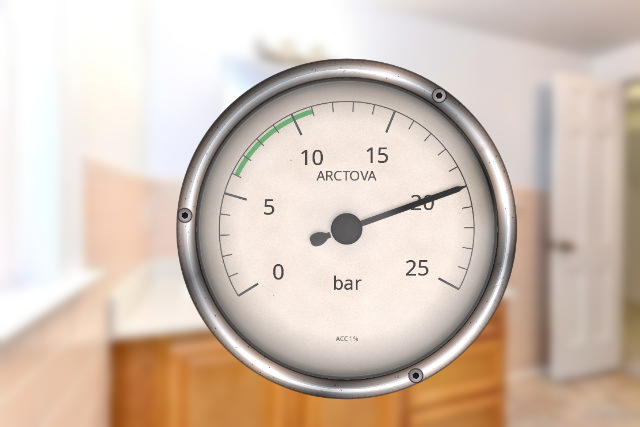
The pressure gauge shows **20** bar
